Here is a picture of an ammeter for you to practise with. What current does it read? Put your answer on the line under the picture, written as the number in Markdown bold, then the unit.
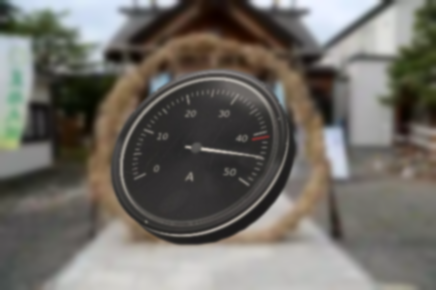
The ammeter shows **45** A
